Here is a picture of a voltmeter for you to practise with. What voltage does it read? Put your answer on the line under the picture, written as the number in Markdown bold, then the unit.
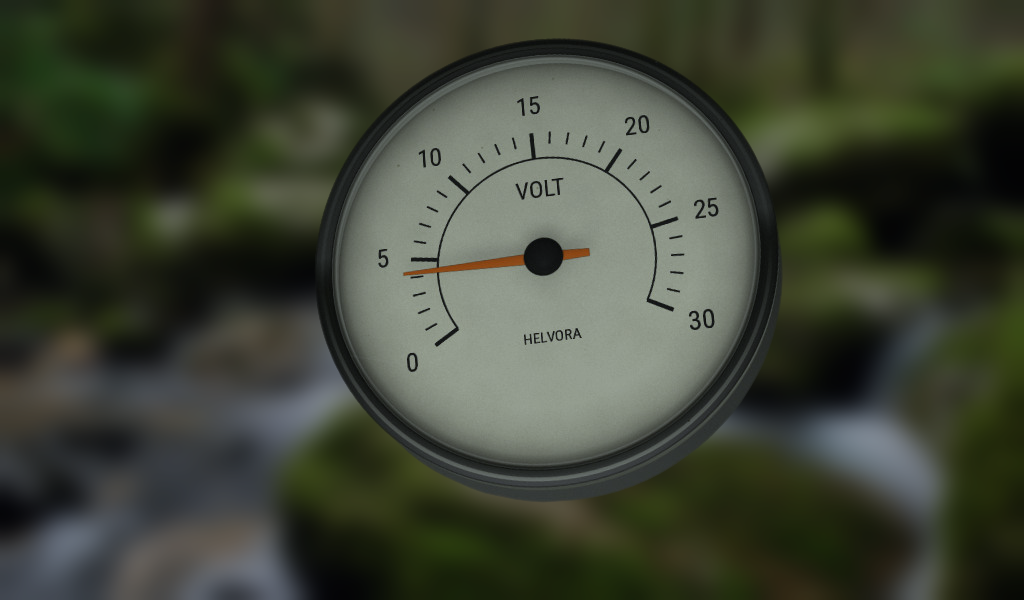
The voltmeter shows **4** V
